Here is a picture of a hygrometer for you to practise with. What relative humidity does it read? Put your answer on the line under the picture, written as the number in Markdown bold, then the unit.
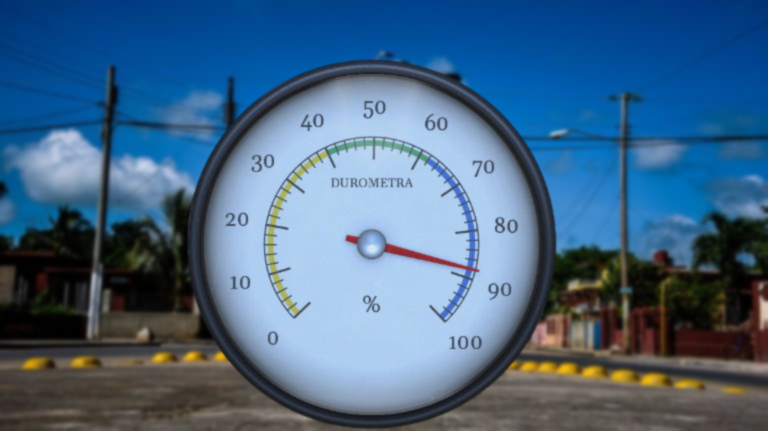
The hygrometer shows **88** %
